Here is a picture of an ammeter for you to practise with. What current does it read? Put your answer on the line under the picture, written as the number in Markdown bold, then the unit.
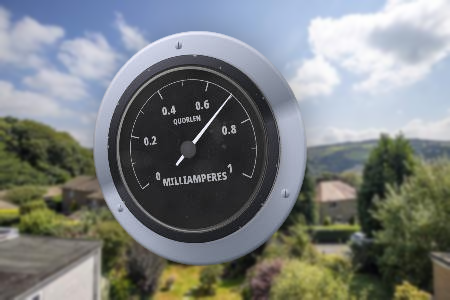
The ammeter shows **0.7** mA
